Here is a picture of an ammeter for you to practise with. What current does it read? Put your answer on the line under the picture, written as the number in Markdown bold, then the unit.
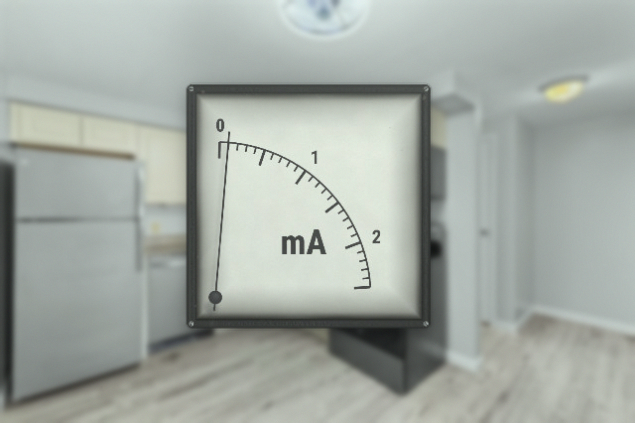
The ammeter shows **0.1** mA
